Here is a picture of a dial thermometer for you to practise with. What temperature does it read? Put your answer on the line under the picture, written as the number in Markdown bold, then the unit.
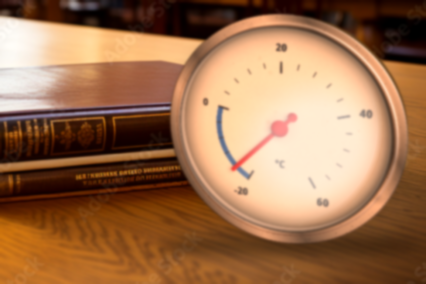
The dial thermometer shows **-16** °C
